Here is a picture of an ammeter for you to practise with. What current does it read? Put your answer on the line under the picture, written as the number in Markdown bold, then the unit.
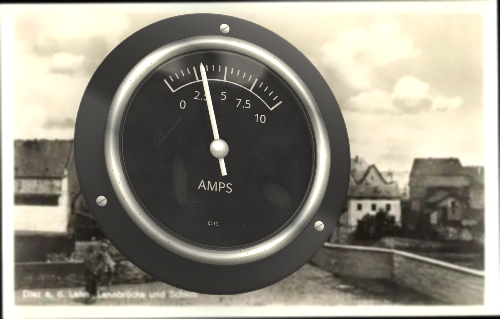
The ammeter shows **3** A
